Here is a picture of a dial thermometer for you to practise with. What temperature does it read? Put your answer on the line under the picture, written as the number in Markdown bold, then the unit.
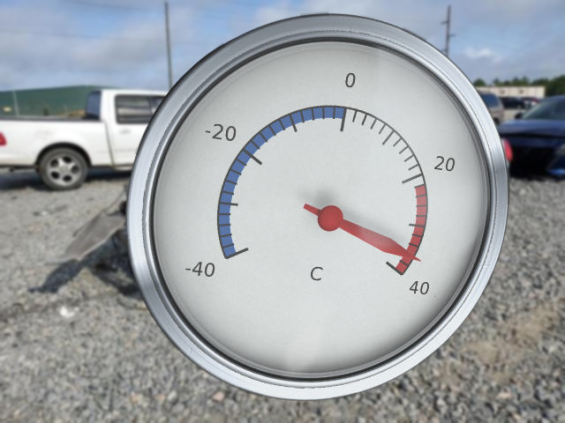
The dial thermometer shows **36** °C
